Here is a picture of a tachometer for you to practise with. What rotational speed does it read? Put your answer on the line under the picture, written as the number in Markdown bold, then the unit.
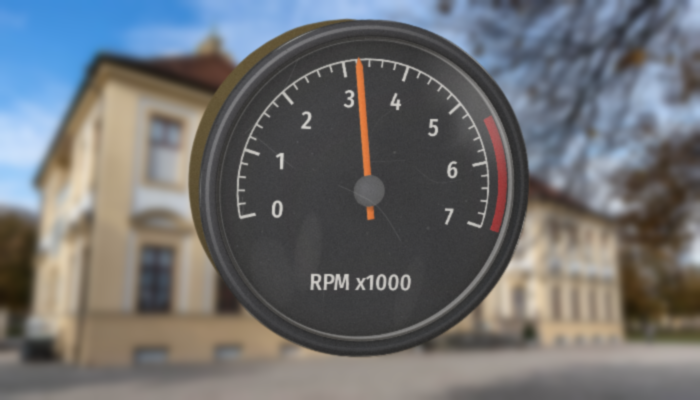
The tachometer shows **3200** rpm
